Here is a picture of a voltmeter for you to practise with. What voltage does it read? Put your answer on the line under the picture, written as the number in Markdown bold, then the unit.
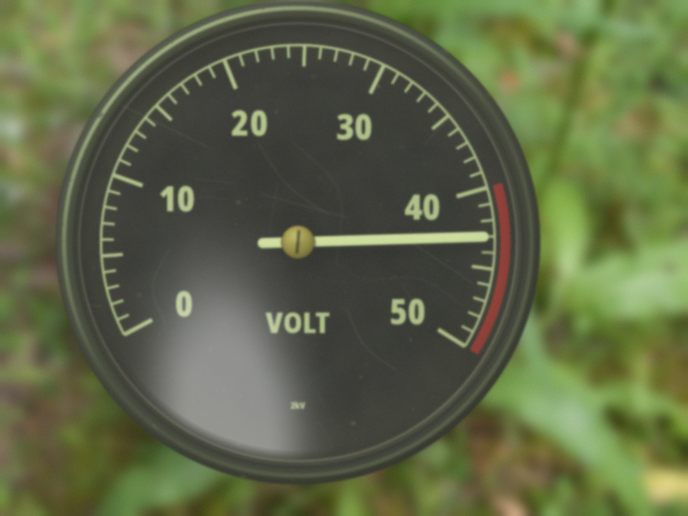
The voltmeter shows **43** V
